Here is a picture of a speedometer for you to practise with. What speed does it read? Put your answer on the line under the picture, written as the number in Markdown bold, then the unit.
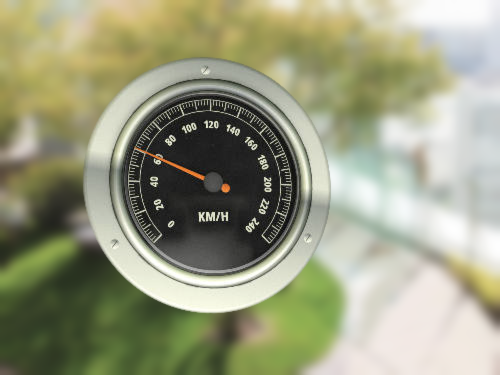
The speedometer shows **60** km/h
